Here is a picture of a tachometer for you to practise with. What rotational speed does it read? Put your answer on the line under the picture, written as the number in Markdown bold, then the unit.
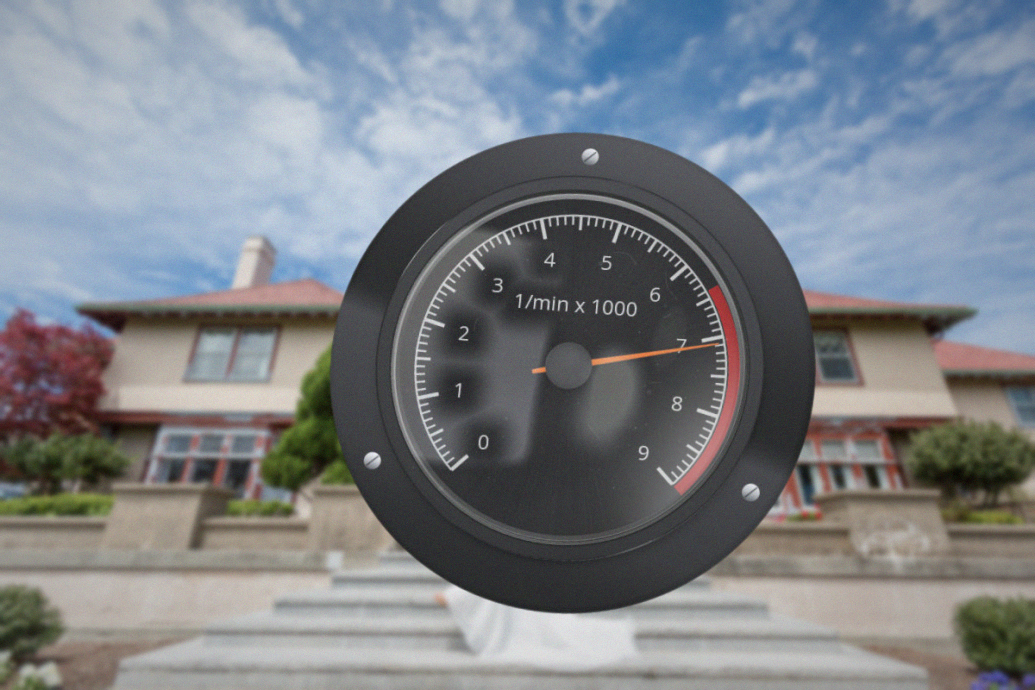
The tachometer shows **7100** rpm
